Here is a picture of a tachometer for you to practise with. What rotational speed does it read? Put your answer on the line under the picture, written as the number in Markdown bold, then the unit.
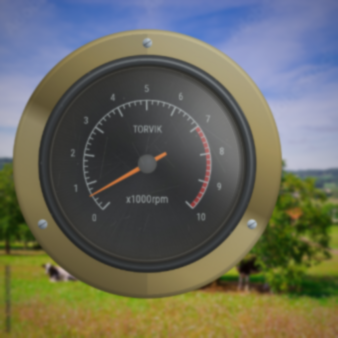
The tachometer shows **600** rpm
